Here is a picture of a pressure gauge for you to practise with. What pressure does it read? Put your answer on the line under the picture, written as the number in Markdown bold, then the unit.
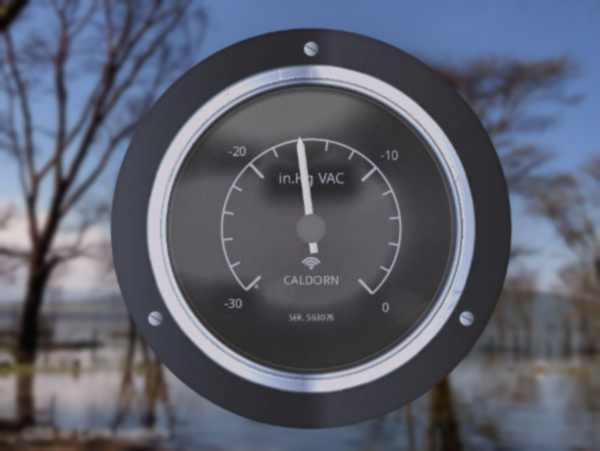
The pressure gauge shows **-16** inHg
